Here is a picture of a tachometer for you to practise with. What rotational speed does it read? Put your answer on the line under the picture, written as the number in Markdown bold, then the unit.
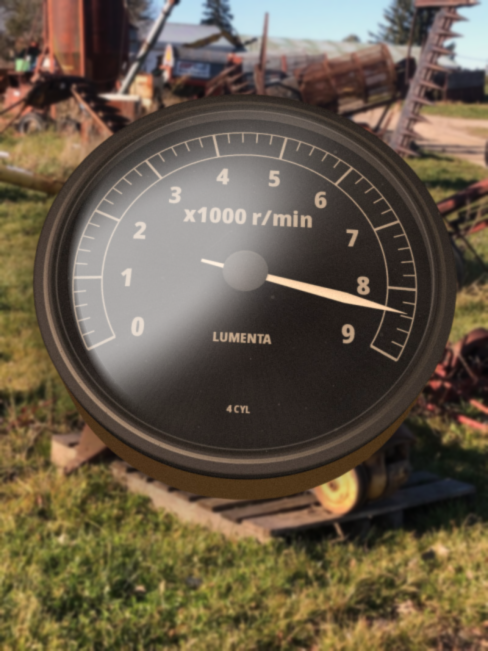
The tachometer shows **8400** rpm
